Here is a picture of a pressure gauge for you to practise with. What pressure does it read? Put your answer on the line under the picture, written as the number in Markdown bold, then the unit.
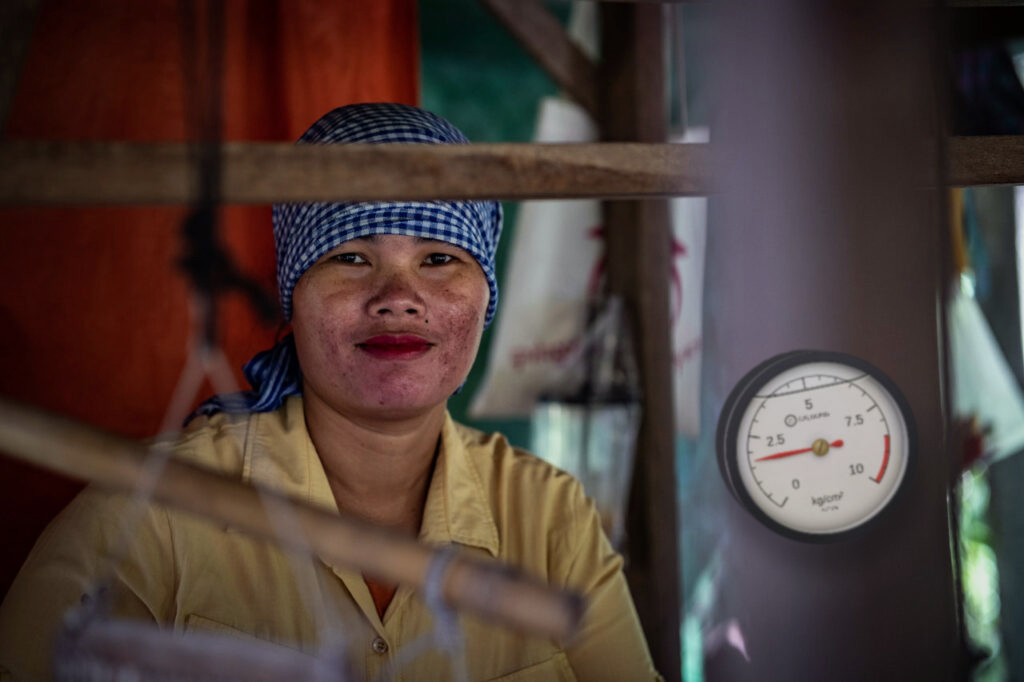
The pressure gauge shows **1.75** kg/cm²
